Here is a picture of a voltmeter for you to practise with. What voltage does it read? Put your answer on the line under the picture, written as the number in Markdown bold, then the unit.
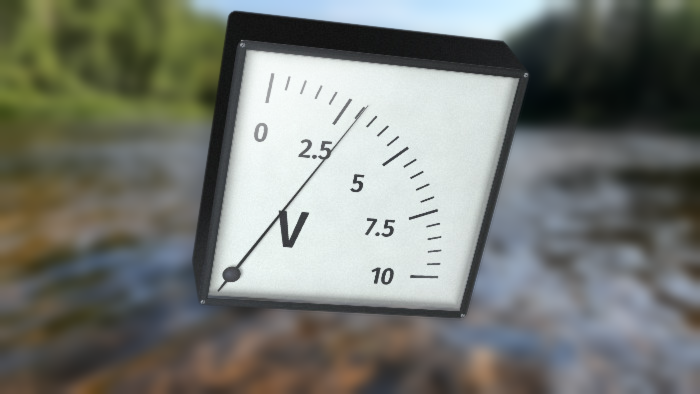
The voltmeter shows **3** V
